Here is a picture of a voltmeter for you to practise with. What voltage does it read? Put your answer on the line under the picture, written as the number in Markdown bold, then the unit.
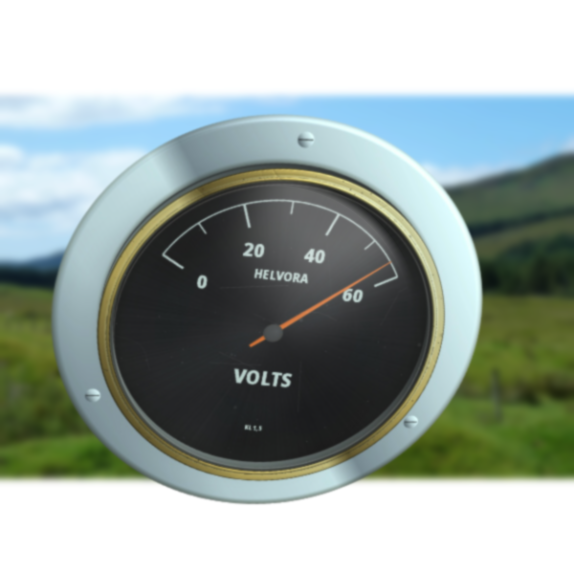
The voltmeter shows **55** V
